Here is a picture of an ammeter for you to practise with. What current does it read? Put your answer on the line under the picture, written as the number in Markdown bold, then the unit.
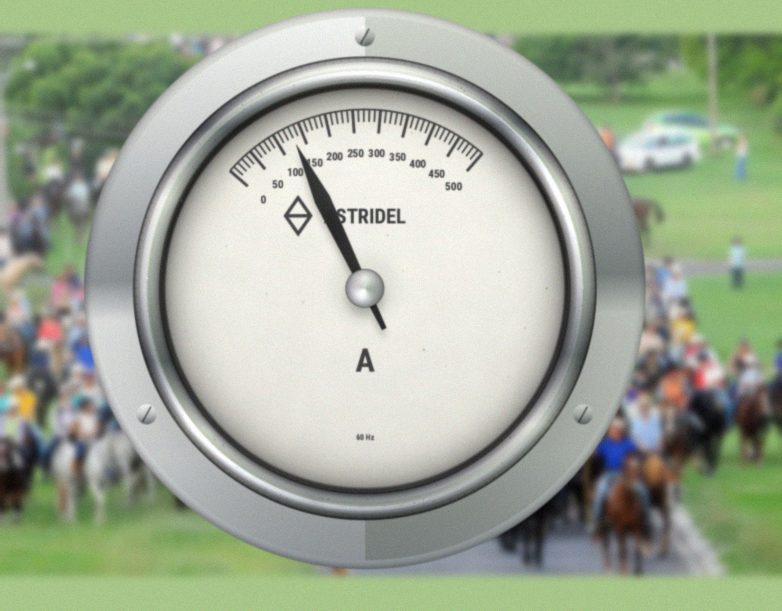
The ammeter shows **130** A
